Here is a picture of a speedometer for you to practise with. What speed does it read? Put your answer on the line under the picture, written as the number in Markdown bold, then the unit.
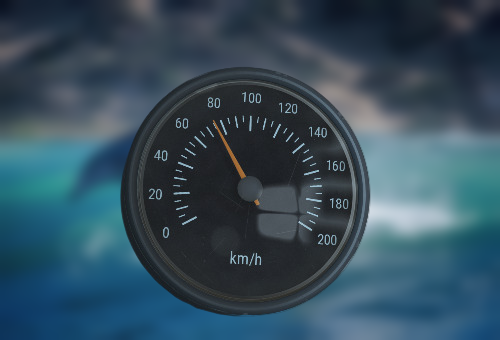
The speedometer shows **75** km/h
